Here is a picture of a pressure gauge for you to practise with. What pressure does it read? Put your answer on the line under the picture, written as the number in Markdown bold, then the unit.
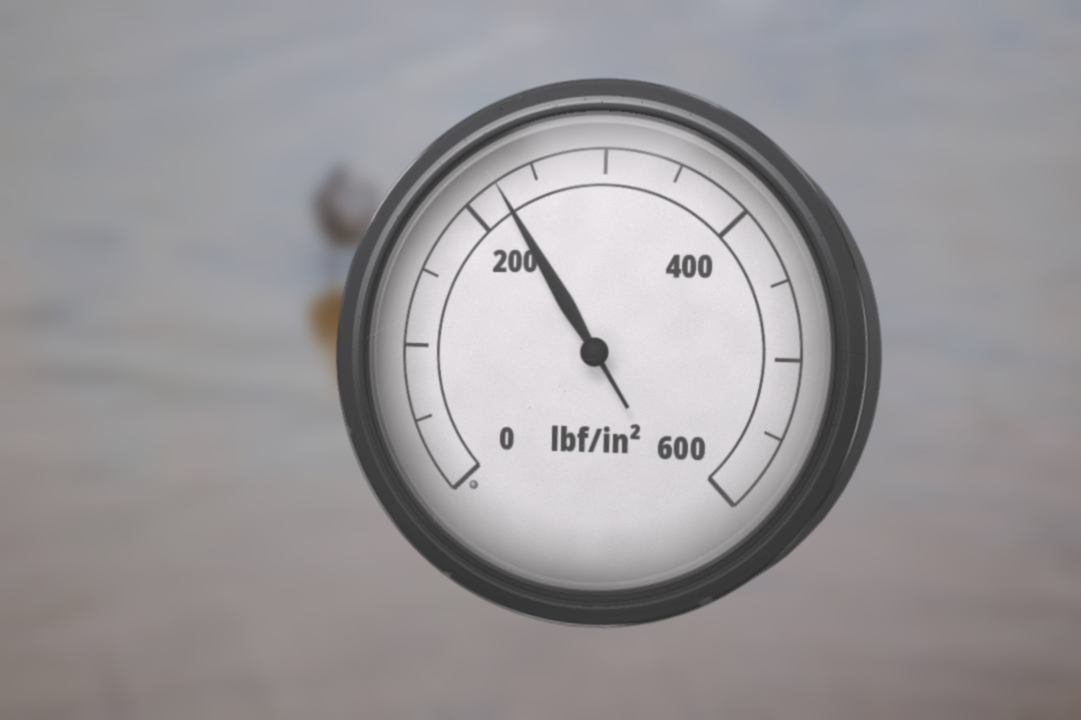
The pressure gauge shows **225** psi
